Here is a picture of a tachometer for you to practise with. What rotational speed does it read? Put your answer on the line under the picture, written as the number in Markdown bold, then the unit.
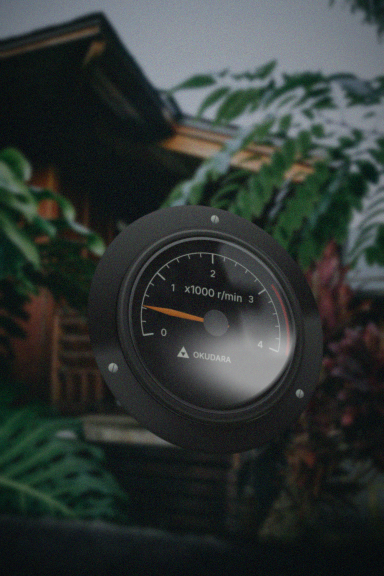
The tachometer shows **400** rpm
